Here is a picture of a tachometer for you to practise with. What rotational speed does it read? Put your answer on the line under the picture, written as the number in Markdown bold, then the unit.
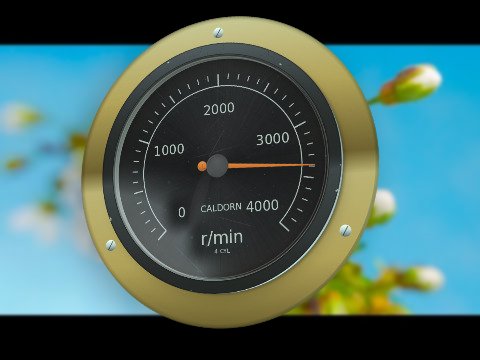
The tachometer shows **3400** rpm
